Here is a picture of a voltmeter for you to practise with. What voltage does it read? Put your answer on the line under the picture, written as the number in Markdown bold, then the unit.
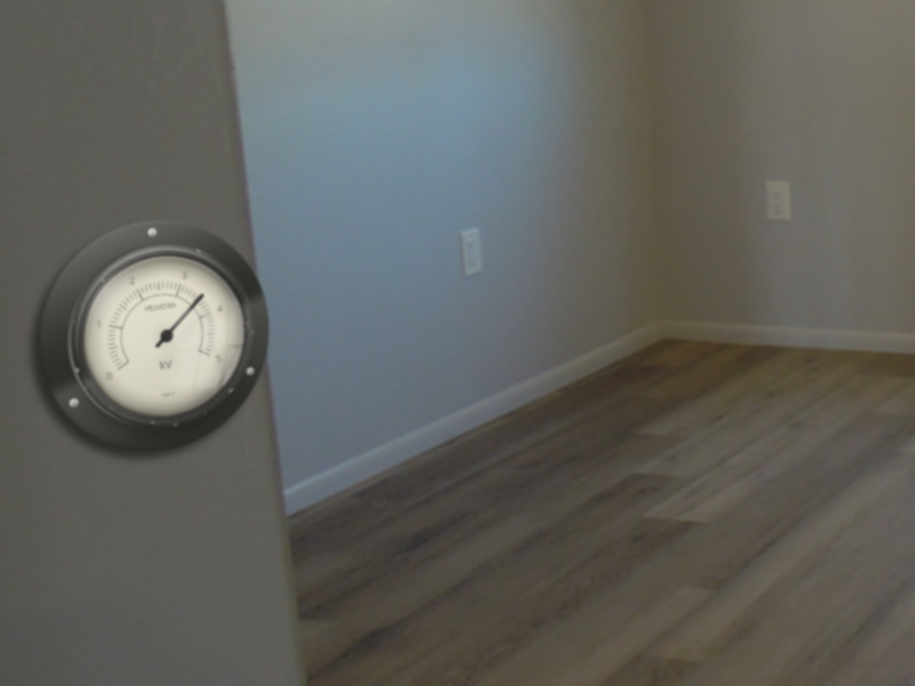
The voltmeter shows **3.5** kV
